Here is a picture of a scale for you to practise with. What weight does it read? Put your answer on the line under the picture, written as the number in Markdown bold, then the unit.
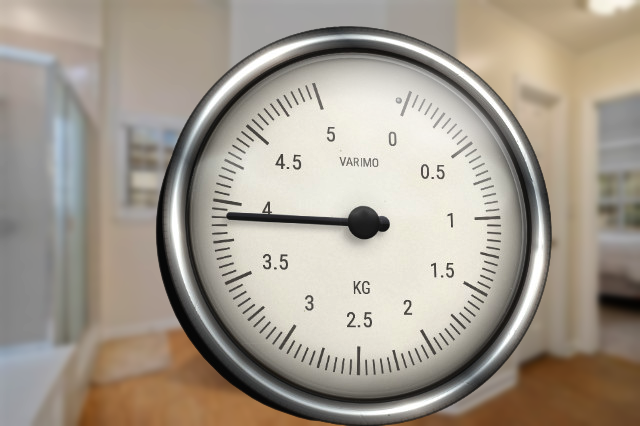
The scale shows **3.9** kg
